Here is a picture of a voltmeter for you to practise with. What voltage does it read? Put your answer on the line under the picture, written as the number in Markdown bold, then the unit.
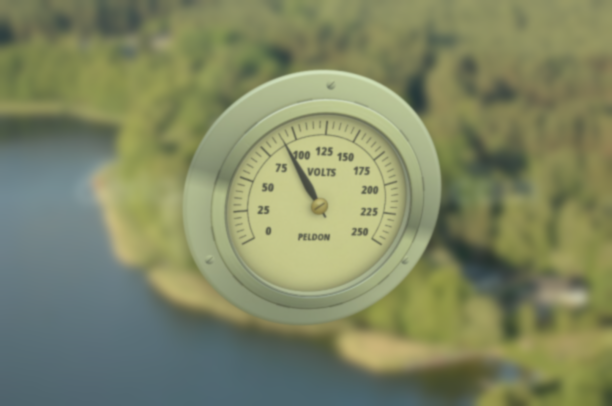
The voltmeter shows **90** V
